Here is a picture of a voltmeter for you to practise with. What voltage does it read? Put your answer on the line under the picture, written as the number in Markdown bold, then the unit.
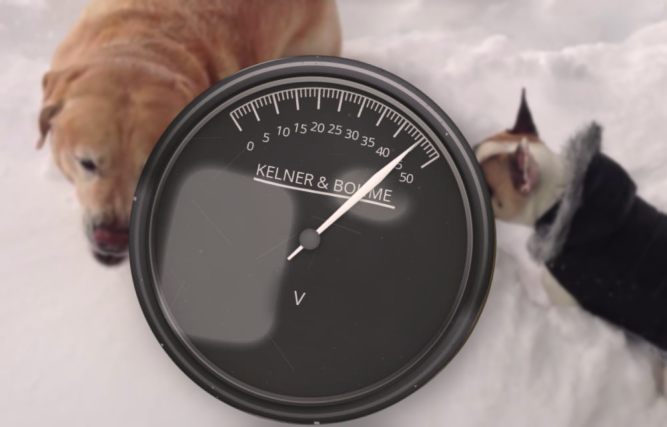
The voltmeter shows **45** V
